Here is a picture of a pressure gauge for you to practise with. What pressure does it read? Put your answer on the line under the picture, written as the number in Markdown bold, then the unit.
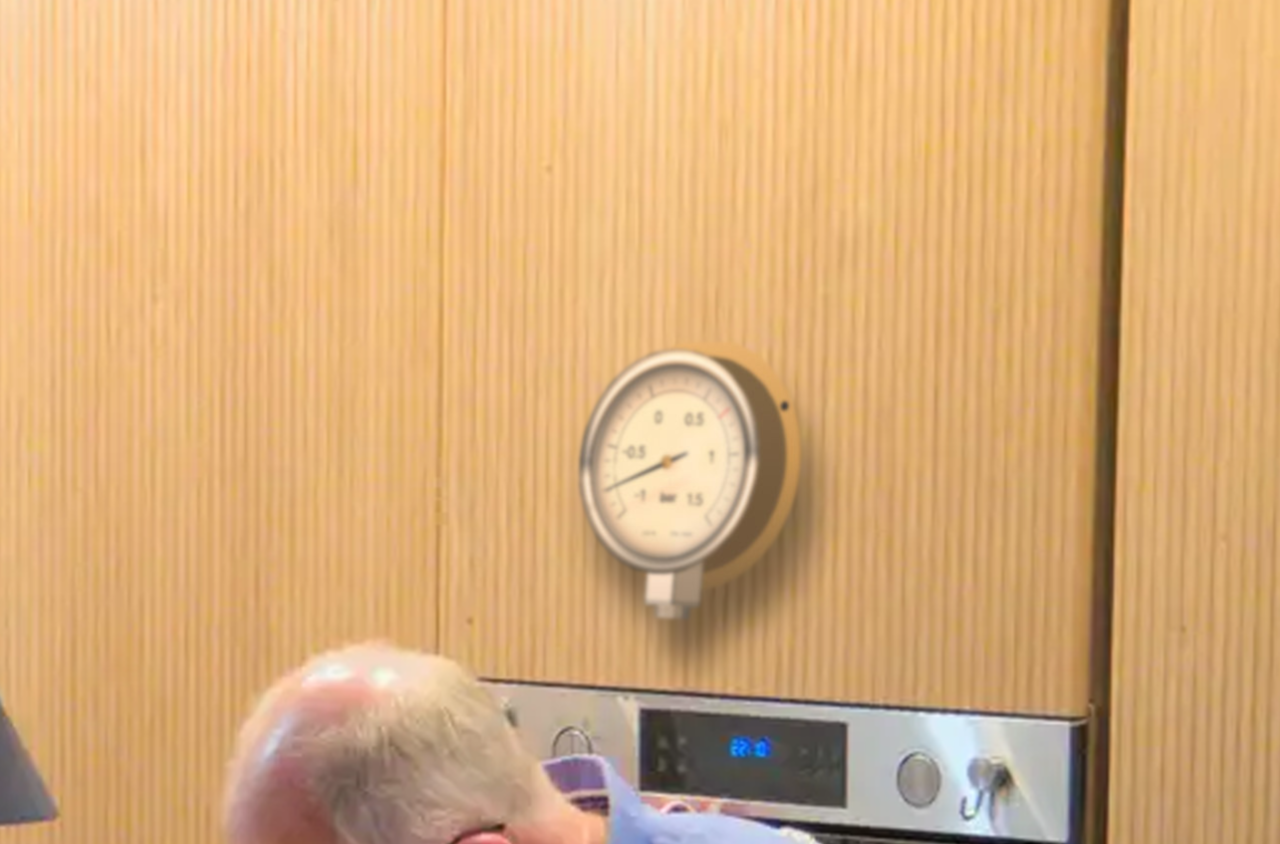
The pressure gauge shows **-0.8** bar
